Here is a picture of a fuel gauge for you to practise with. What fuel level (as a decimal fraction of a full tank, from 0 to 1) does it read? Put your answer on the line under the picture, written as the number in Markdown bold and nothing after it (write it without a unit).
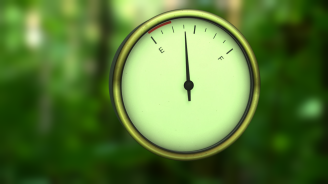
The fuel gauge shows **0.375**
